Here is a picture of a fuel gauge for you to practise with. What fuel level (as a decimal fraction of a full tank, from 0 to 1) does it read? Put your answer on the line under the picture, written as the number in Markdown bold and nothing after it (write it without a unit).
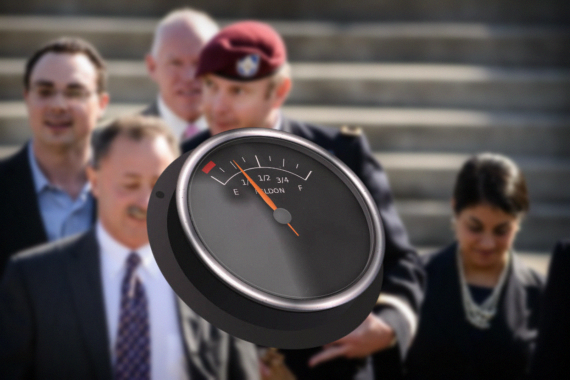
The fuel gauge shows **0.25**
